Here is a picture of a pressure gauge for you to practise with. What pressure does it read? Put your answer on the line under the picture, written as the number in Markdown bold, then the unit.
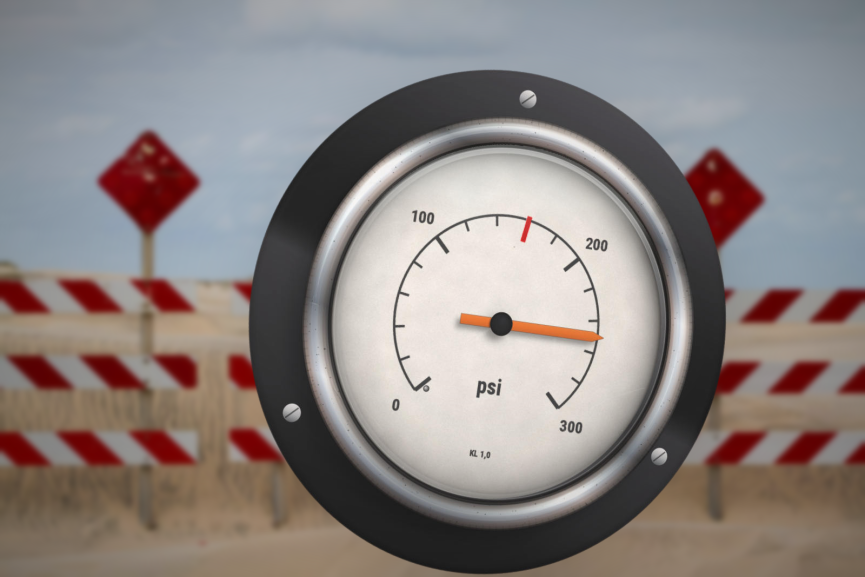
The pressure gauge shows **250** psi
